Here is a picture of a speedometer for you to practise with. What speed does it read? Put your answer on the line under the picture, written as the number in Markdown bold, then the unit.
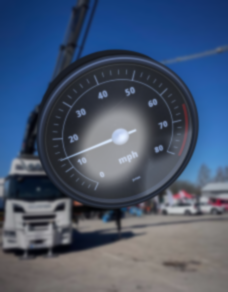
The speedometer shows **14** mph
